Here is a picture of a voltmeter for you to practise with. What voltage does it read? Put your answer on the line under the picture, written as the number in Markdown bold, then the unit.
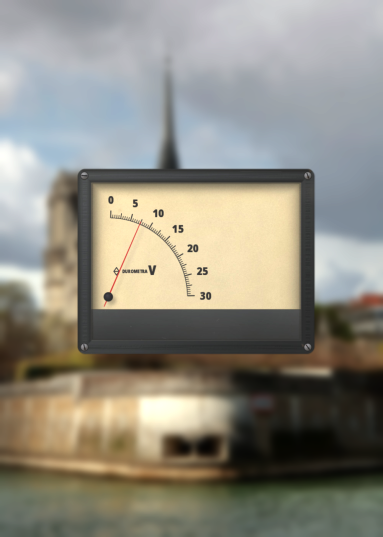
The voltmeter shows **7.5** V
